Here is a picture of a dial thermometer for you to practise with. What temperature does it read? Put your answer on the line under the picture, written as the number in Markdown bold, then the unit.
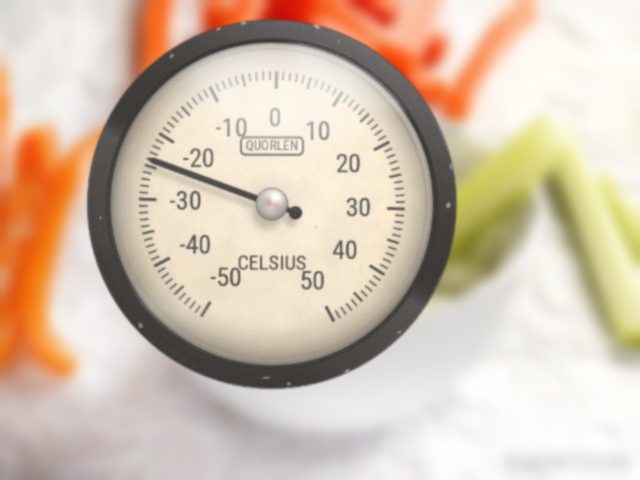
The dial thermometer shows **-24** °C
